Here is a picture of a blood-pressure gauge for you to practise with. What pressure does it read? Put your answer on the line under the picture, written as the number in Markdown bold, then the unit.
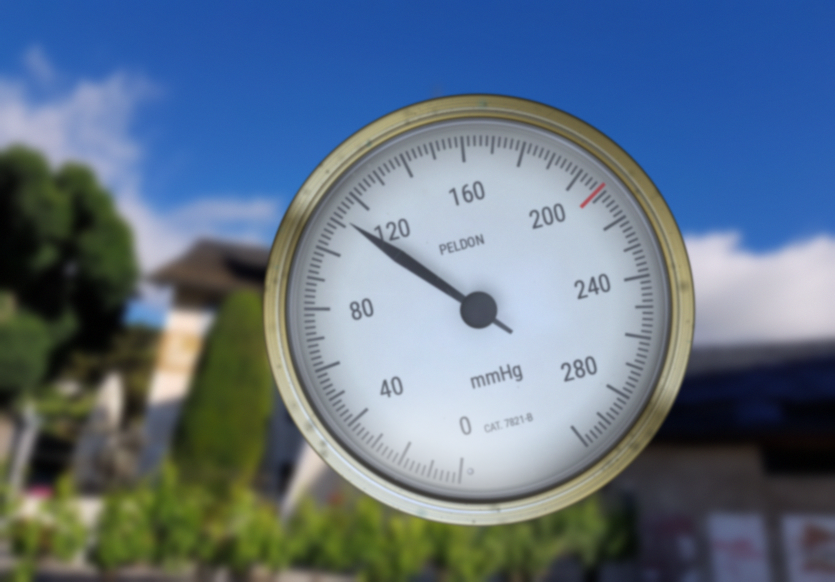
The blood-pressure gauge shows **112** mmHg
